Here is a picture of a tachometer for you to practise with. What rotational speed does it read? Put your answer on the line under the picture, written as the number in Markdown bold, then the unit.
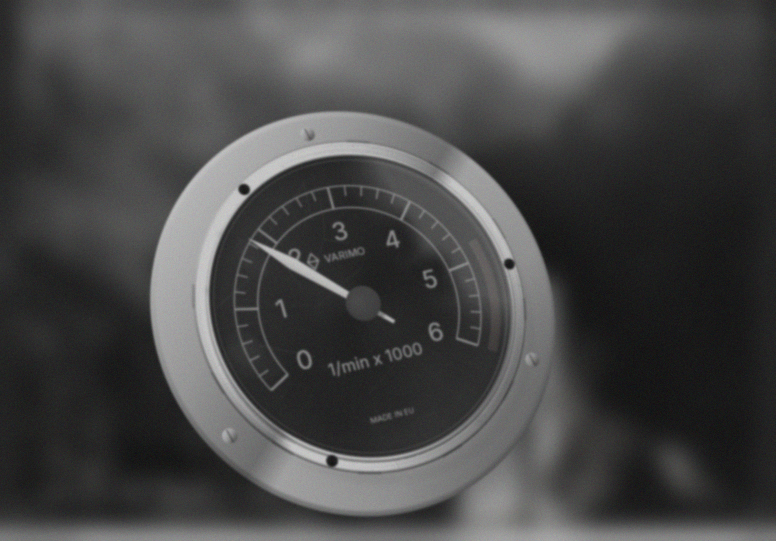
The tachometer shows **1800** rpm
